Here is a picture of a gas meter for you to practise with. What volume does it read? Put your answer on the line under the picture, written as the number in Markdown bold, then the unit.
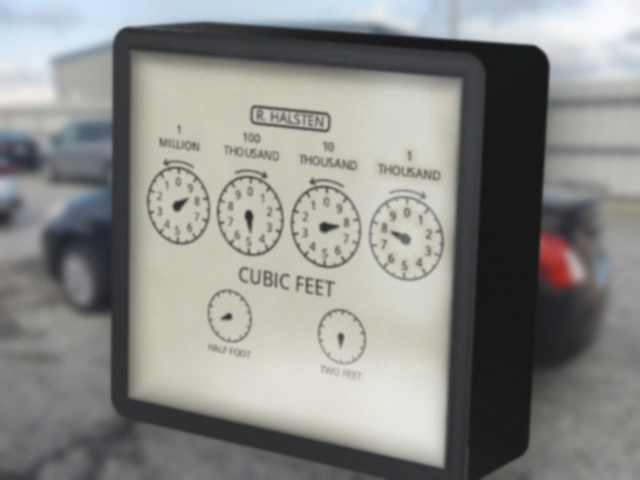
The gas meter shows **847800** ft³
